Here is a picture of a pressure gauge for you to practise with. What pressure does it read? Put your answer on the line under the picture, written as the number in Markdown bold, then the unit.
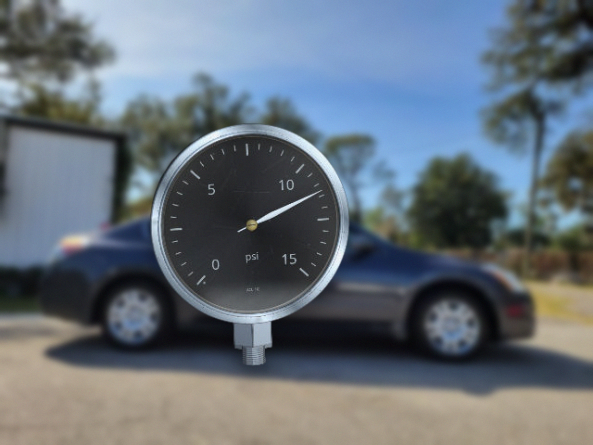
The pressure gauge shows **11.25** psi
